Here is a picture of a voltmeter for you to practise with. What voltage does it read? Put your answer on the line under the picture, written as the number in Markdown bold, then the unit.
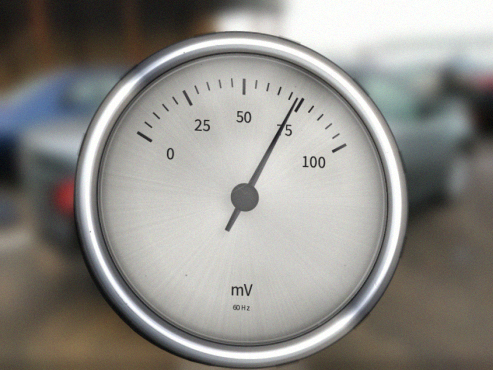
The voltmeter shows **72.5** mV
